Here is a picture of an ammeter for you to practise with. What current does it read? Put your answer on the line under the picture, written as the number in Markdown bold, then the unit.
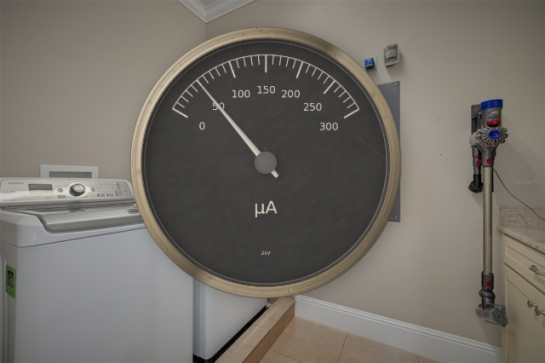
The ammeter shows **50** µA
